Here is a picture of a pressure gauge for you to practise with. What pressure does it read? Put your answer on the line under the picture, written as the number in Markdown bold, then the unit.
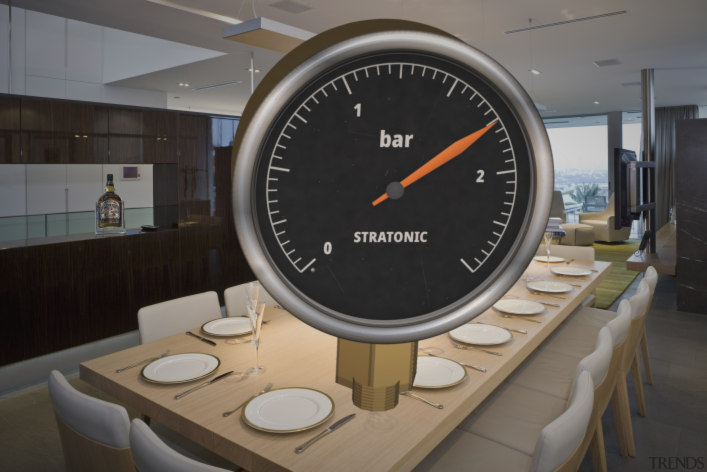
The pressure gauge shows **1.75** bar
